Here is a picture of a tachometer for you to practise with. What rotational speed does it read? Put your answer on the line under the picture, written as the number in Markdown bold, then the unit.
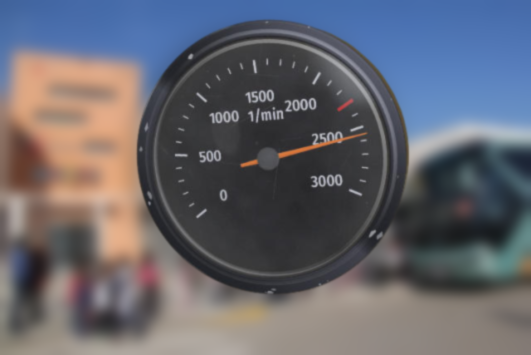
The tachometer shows **2550** rpm
